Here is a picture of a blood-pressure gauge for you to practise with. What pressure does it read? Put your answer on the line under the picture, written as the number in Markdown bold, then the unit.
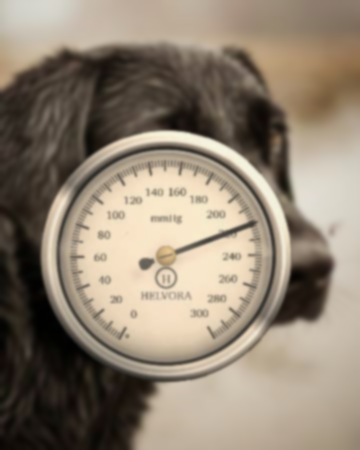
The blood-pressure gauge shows **220** mmHg
